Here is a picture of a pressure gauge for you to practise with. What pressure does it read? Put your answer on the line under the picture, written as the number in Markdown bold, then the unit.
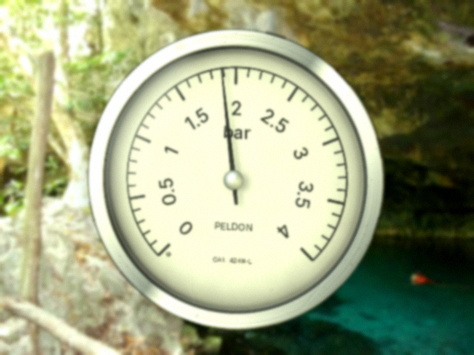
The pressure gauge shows **1.9** bar
